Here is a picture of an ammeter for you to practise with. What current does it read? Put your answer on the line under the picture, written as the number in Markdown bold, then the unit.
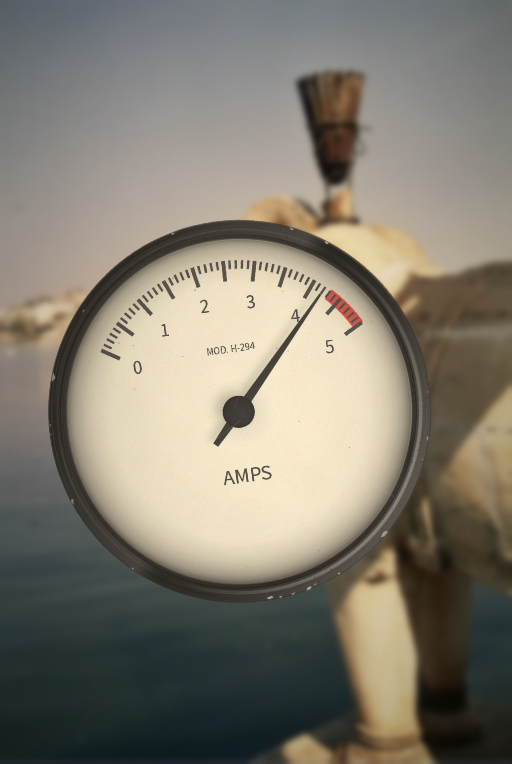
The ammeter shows **4.2** A
